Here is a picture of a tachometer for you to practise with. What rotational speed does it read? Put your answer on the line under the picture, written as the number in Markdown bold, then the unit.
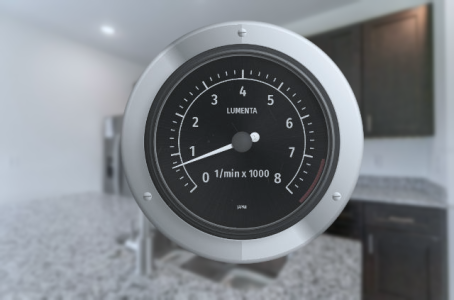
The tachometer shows **700** rpm
